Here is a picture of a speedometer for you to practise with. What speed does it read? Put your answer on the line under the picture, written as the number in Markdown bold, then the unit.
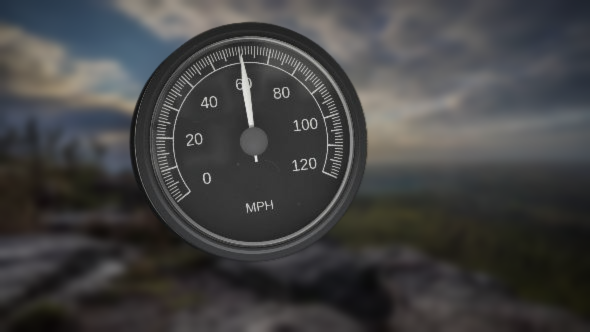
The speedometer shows **60** mph
